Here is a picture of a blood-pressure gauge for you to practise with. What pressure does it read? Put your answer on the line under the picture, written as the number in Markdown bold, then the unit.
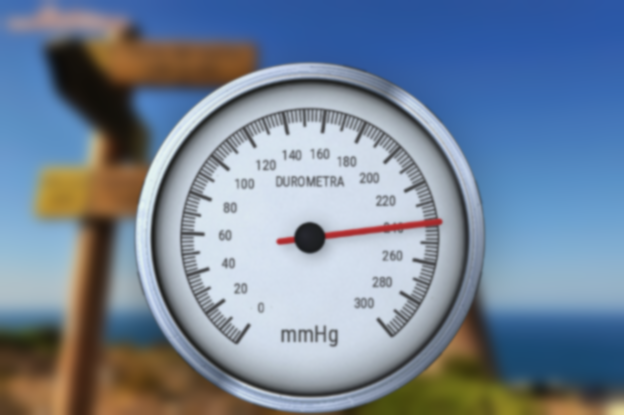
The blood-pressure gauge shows **240** mmHg
